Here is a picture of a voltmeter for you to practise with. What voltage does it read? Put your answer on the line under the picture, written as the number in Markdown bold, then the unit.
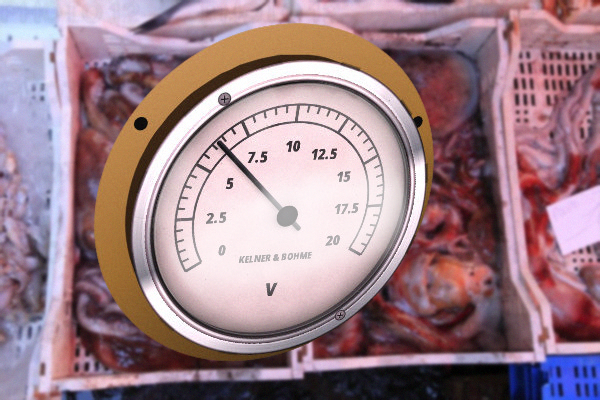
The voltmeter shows **6.25** V
